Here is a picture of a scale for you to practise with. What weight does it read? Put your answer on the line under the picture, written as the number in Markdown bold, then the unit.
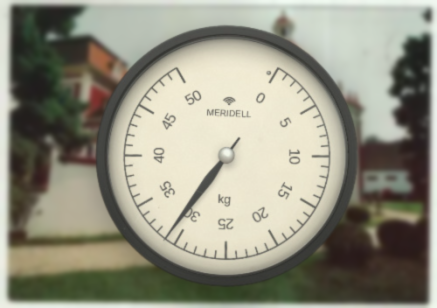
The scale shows **31** kg
